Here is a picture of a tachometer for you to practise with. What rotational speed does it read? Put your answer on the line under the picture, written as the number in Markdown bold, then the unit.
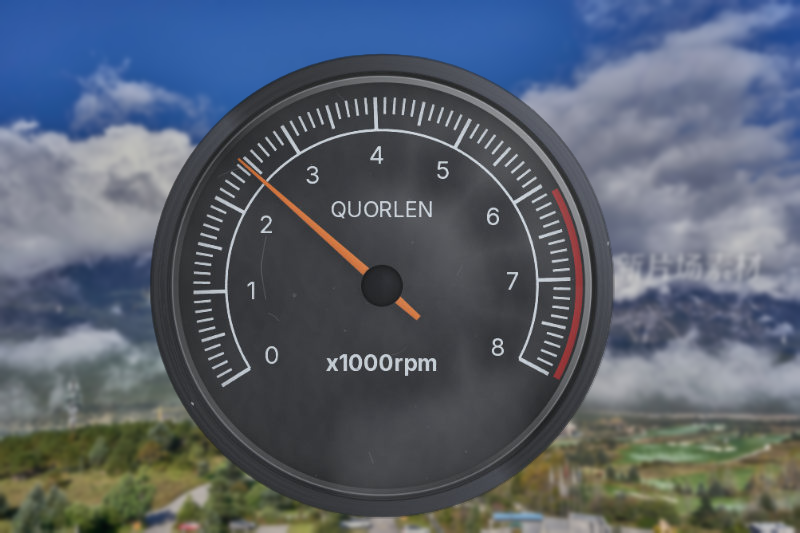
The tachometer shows **2450** rpm
